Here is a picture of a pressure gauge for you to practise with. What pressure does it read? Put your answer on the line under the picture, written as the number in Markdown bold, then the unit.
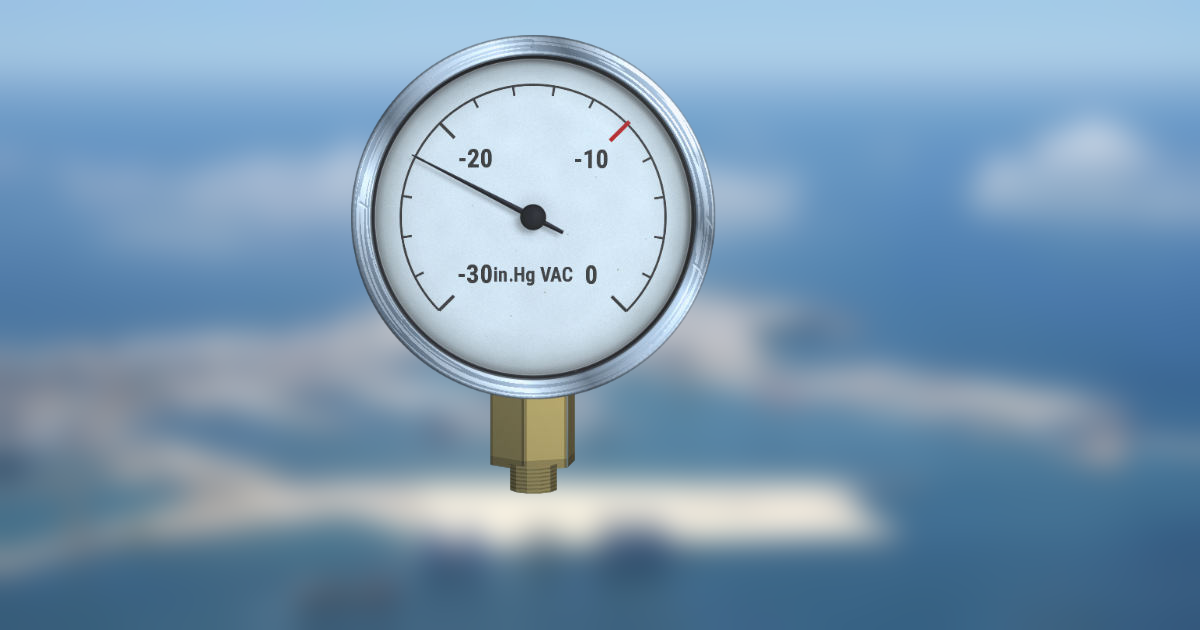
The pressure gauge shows **-22** inHg
